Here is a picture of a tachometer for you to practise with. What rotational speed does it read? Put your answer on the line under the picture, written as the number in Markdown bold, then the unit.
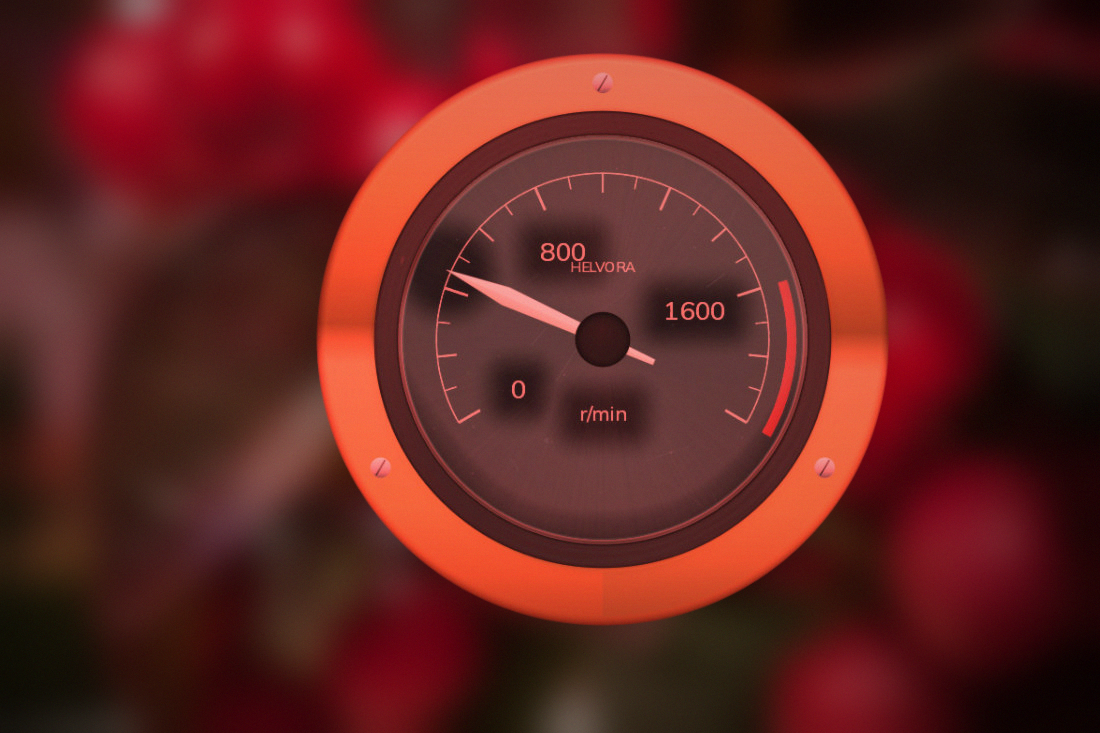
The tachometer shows **450** rpm
